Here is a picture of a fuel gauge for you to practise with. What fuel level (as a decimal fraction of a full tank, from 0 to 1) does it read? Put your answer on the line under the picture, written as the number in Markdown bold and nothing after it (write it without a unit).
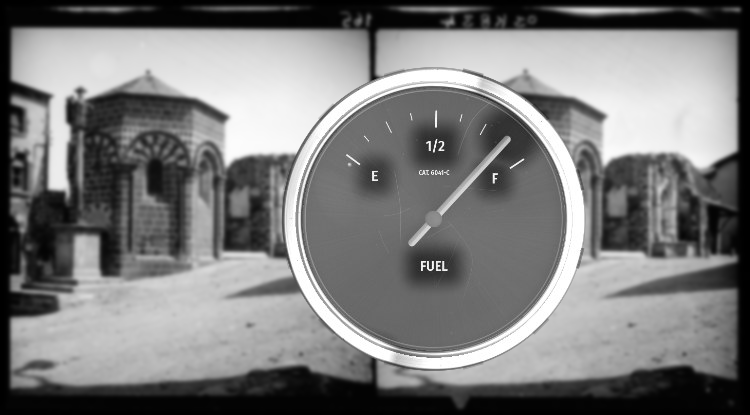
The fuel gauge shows **0.875**
